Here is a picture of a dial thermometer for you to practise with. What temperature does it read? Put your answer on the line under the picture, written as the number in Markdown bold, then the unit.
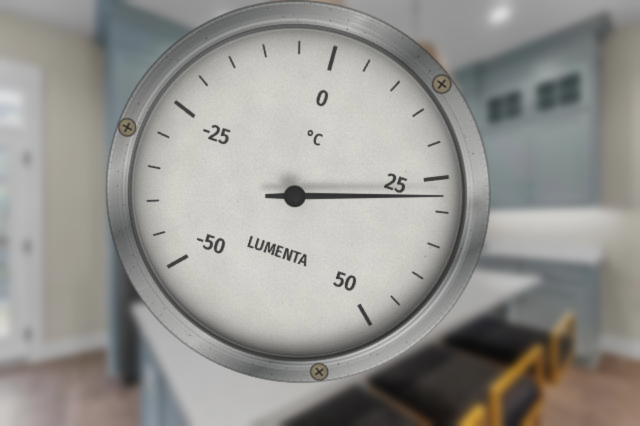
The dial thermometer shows **27.5** °C
